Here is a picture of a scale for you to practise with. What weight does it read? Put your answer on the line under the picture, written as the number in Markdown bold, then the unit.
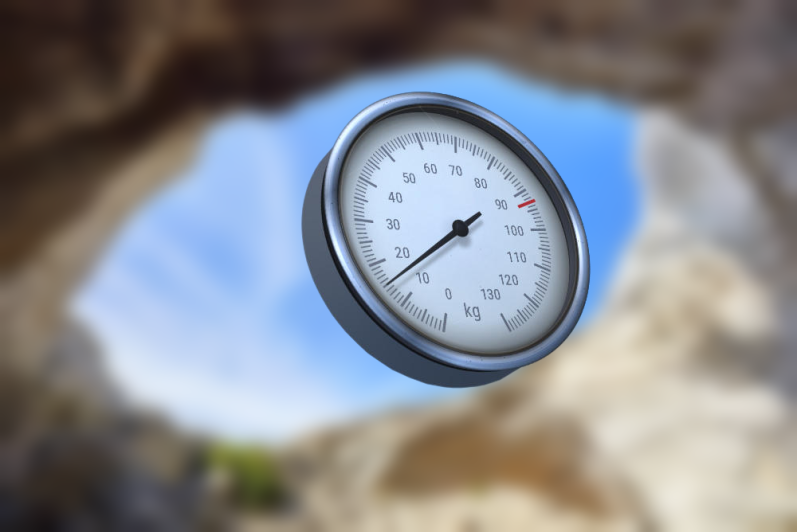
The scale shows **15** kg
